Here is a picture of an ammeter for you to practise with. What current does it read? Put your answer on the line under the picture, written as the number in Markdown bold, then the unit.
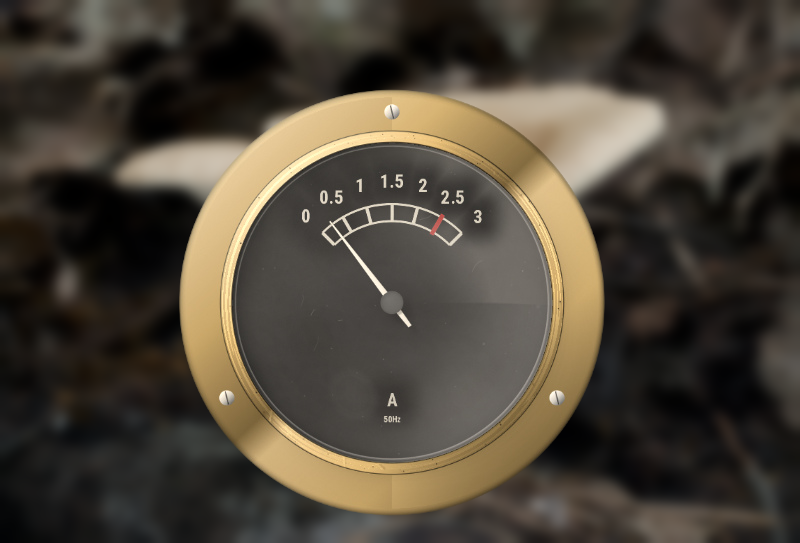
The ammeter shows **0.25** A
